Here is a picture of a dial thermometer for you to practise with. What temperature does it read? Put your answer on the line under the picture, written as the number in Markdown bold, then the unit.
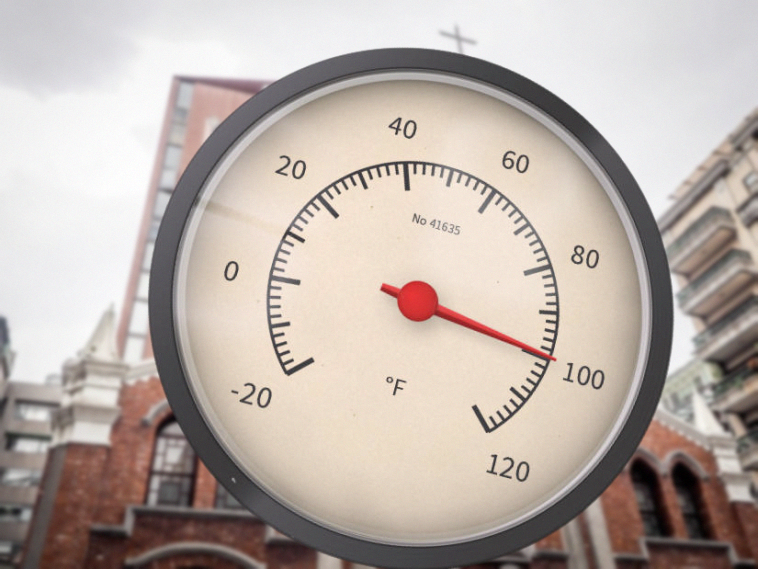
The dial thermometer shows **100** °F
